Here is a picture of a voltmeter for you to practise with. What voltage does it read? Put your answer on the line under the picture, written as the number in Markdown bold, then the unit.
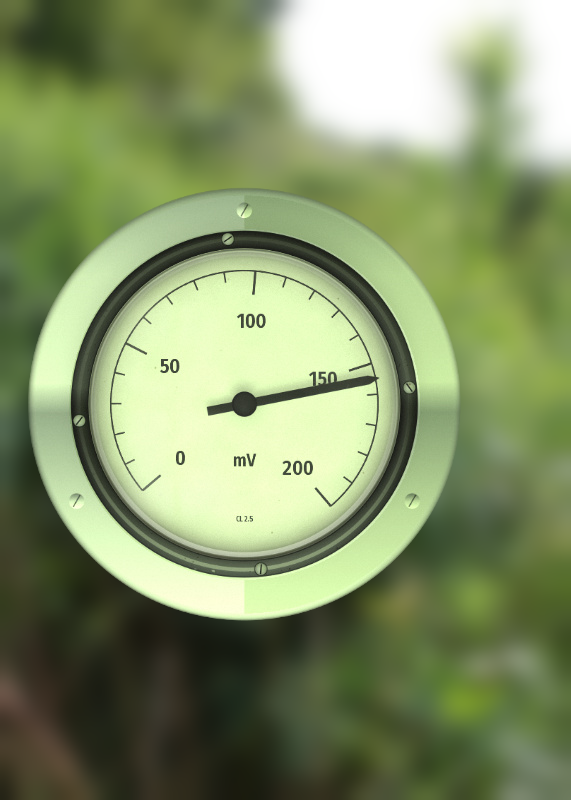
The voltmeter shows **155** mV
